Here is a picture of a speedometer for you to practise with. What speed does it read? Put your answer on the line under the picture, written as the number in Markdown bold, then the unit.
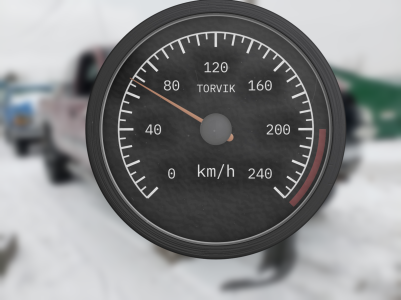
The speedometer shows **67.5** km/h
